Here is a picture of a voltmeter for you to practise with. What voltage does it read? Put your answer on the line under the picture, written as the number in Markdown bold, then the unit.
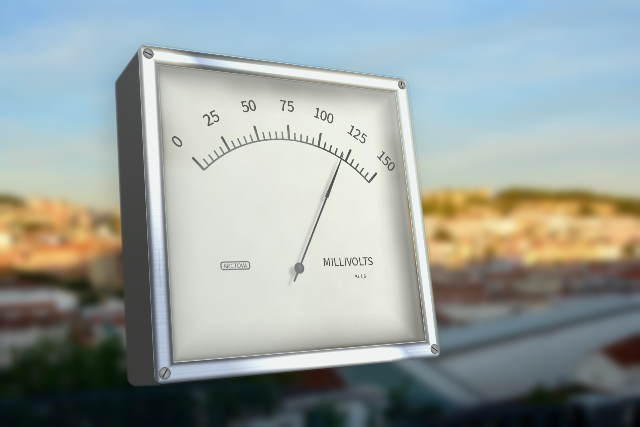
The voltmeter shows **120** mV
